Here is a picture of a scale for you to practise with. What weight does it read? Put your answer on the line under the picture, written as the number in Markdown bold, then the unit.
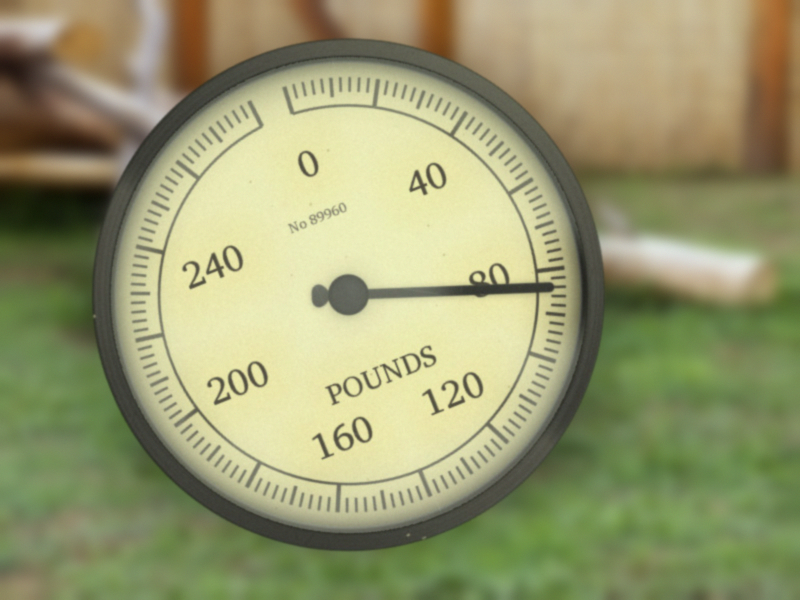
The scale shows **84** lb
